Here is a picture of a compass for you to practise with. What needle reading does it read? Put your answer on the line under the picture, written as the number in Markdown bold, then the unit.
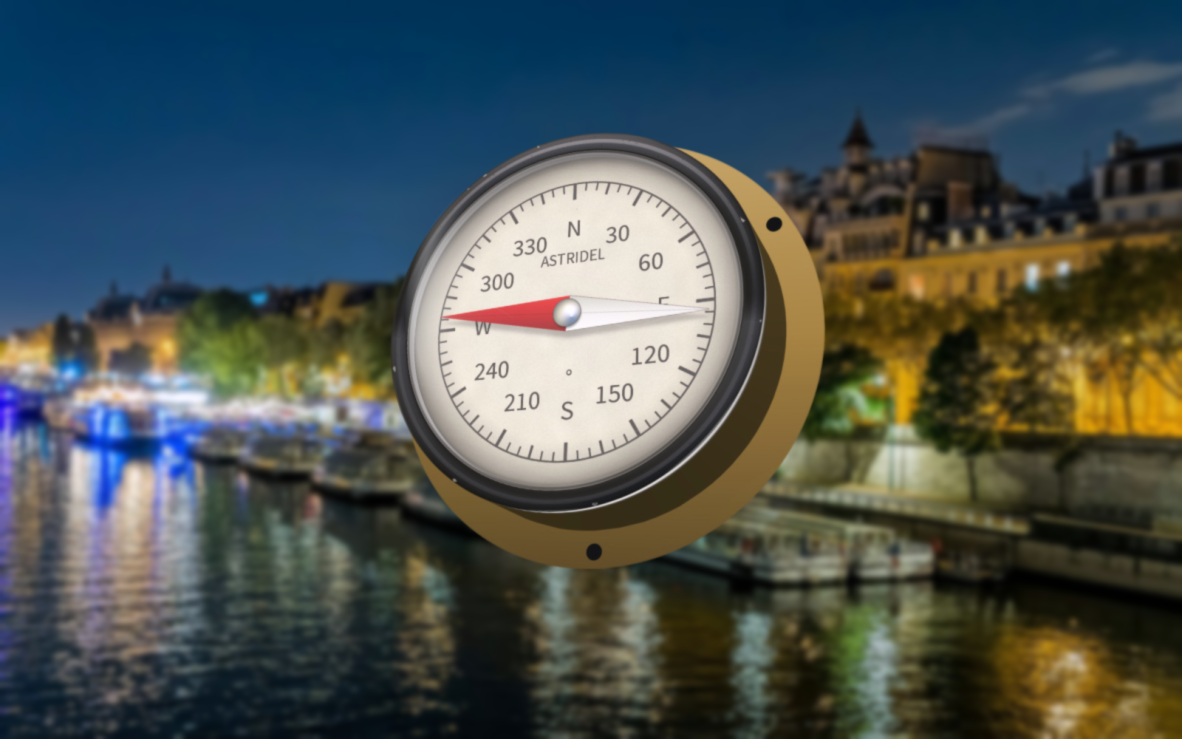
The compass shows **275** °
